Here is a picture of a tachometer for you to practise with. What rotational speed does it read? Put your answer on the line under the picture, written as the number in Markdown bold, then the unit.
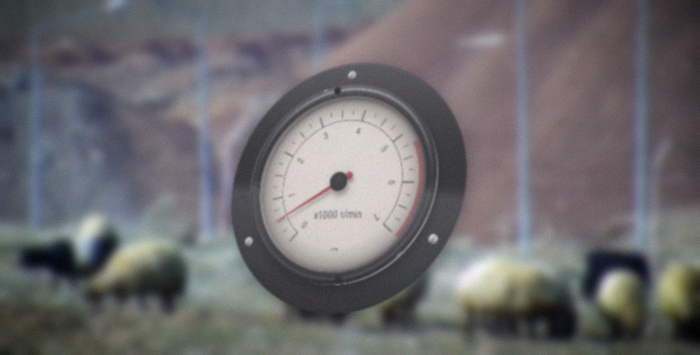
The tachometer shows **500** rpm
